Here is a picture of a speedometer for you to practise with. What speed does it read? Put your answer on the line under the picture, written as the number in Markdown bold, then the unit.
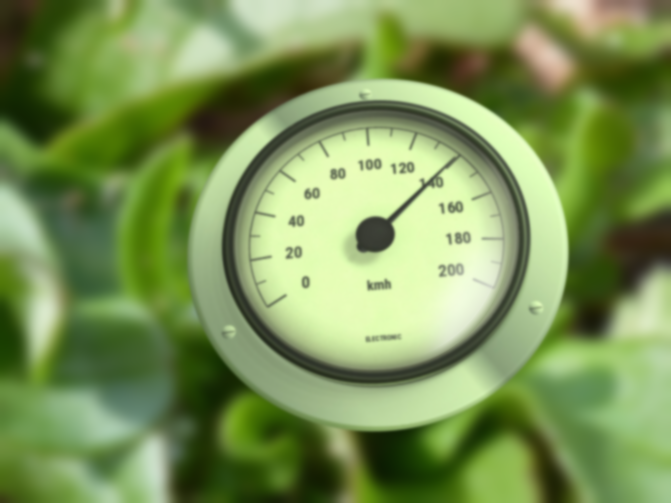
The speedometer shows **140** km/h
